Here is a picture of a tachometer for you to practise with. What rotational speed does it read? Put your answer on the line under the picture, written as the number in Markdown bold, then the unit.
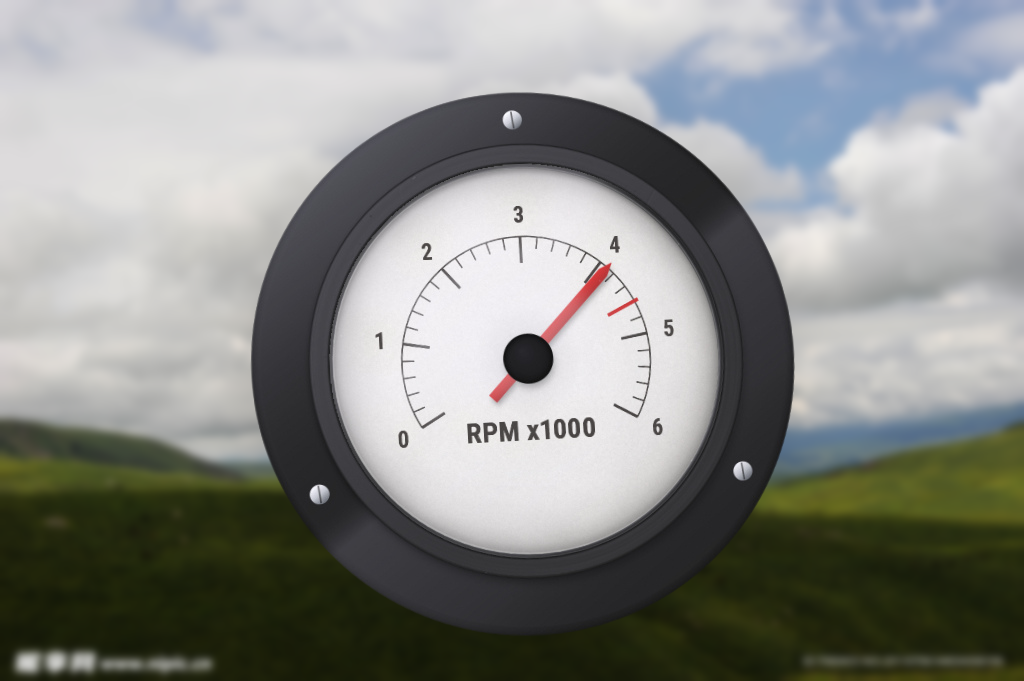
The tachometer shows **4100** rpm
